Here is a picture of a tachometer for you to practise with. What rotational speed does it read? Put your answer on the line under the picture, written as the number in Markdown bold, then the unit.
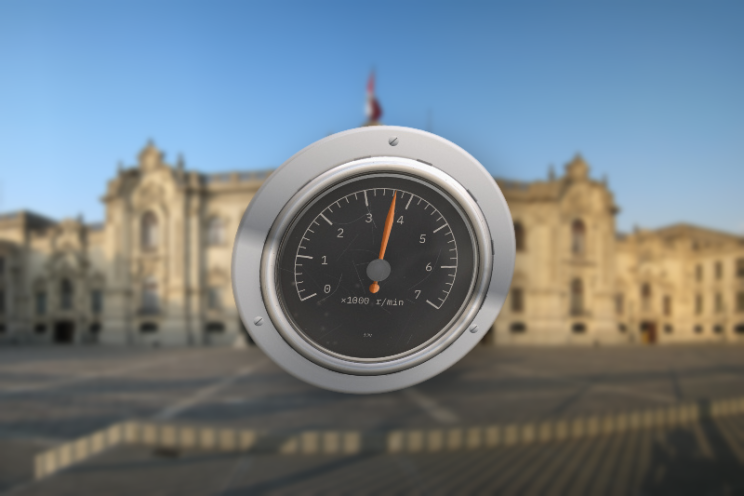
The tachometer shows **3600** rpm
